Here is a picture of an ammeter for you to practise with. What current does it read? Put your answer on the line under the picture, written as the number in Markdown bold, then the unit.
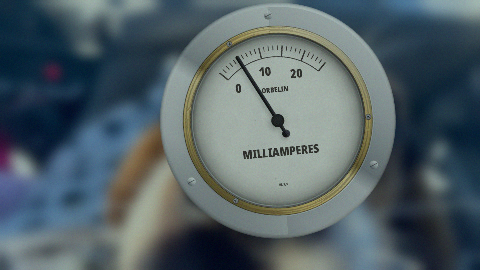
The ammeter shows **5** mA
